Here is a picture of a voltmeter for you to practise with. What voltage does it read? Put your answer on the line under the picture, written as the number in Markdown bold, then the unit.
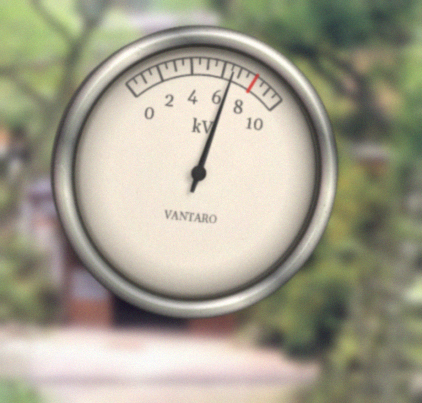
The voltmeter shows **6.5** kV
